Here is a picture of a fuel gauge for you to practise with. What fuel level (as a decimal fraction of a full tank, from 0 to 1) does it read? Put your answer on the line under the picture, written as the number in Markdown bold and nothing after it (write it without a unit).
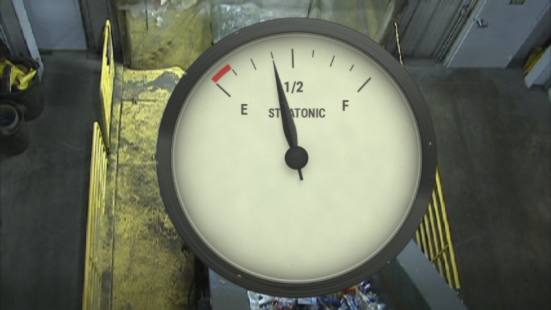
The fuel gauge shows **0.375**
